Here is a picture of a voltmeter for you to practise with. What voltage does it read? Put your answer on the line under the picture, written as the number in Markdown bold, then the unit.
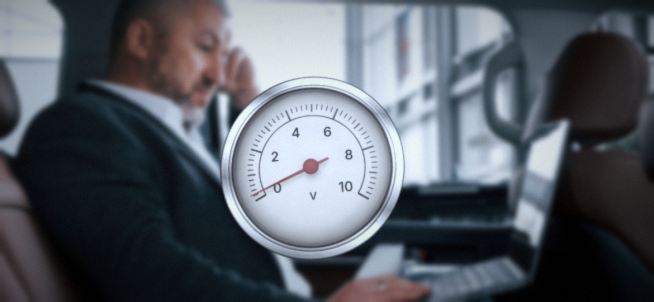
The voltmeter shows **0.2** V
